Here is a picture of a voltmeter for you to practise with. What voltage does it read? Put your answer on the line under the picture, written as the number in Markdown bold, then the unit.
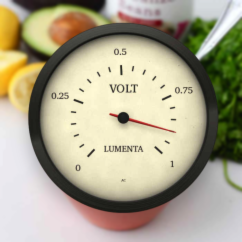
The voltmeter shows **0.9** V
